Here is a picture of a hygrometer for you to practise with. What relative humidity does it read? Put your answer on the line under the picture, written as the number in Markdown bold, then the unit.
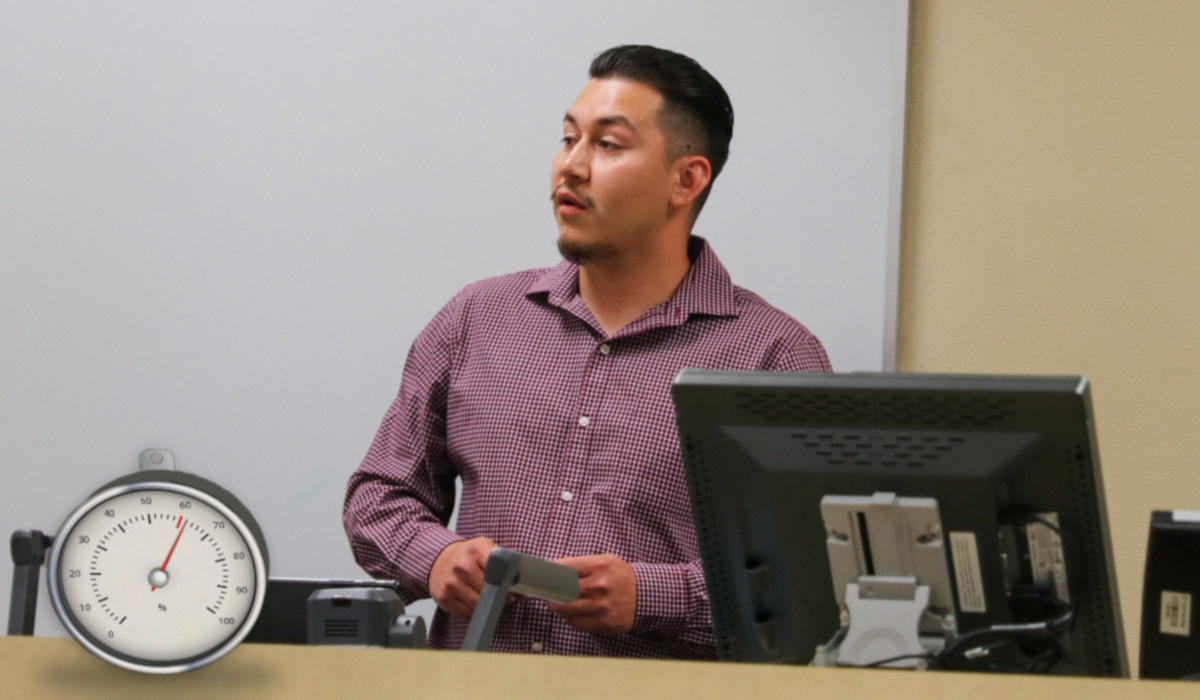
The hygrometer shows **62** %
